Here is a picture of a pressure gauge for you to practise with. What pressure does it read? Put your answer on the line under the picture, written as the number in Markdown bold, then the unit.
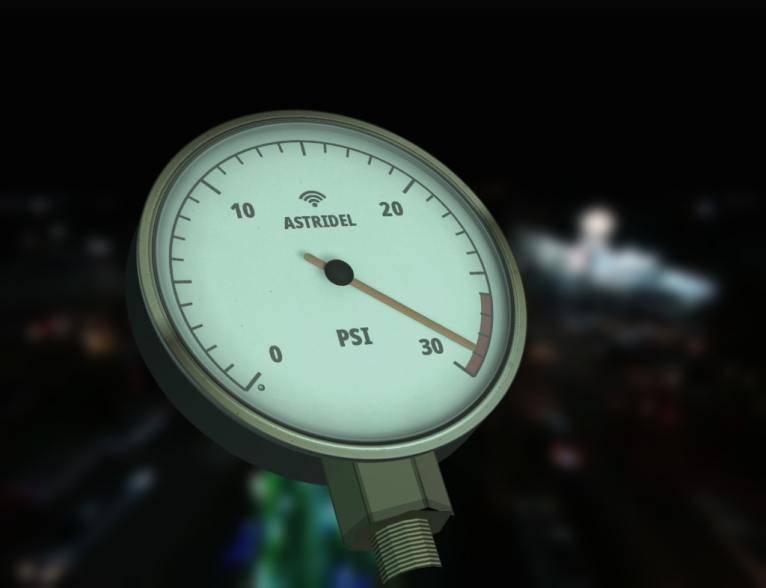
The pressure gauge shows **29** psi
